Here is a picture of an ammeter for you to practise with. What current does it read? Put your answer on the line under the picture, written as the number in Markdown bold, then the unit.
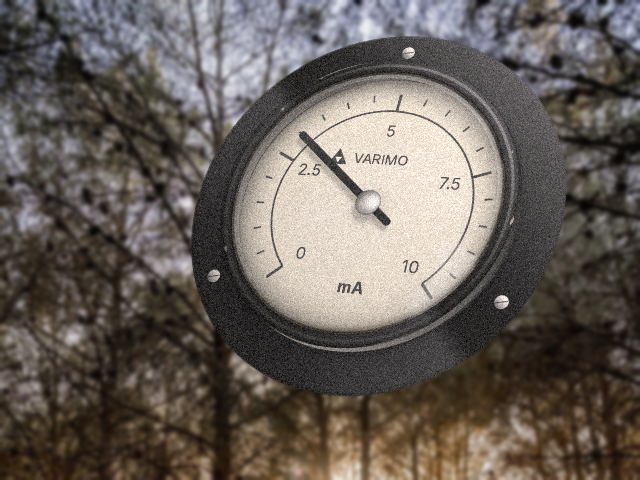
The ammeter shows **3** mA
